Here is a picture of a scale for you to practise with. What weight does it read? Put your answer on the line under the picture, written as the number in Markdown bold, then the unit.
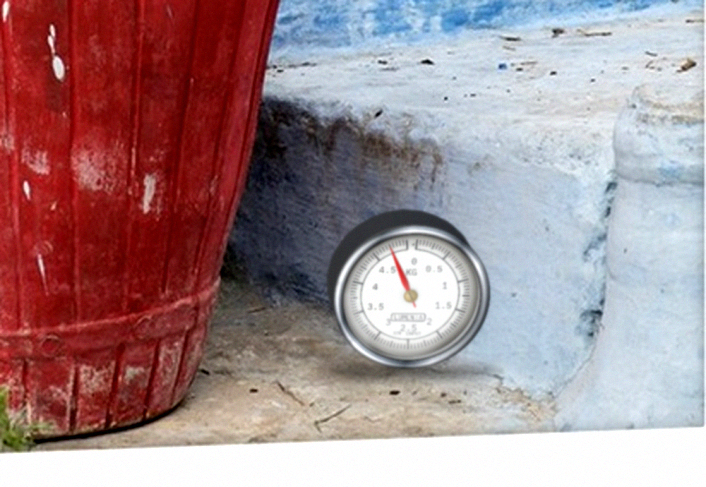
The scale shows **4.75** kg
